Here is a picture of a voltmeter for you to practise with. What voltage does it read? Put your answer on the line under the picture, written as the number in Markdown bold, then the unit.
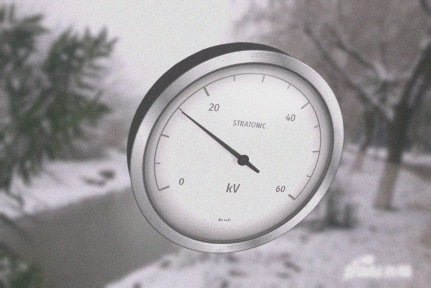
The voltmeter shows **15** kV
